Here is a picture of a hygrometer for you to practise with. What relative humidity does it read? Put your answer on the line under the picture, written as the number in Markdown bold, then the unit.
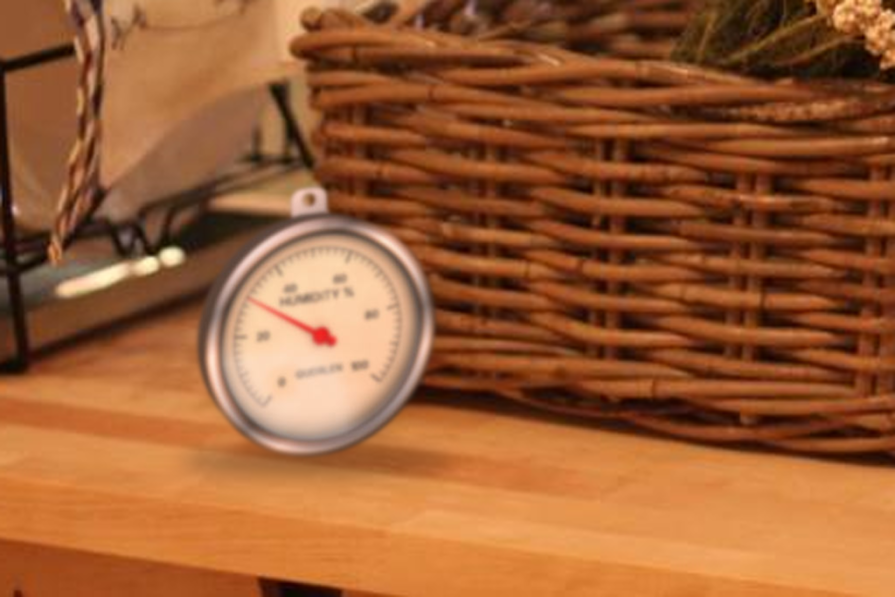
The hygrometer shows **30** %
